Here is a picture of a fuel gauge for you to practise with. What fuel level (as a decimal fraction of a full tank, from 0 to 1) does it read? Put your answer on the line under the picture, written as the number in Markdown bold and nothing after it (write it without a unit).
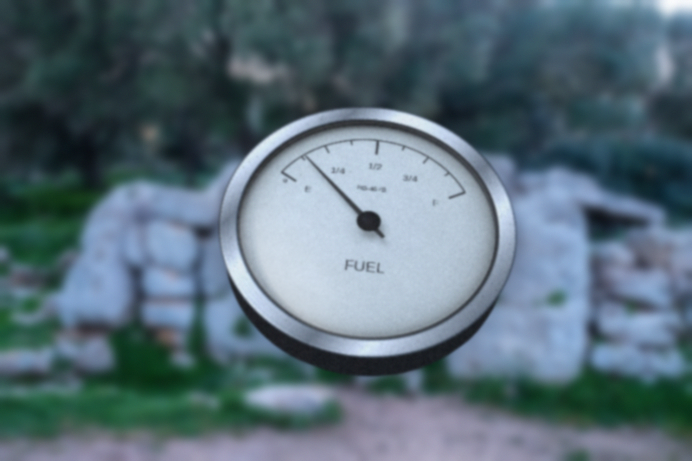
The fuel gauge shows **0.125**
